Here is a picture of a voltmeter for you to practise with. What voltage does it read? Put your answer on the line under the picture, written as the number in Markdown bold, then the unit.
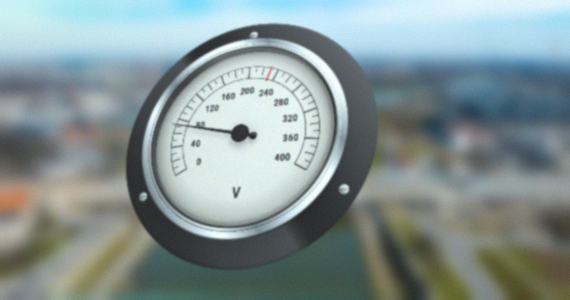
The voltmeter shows **70** V
